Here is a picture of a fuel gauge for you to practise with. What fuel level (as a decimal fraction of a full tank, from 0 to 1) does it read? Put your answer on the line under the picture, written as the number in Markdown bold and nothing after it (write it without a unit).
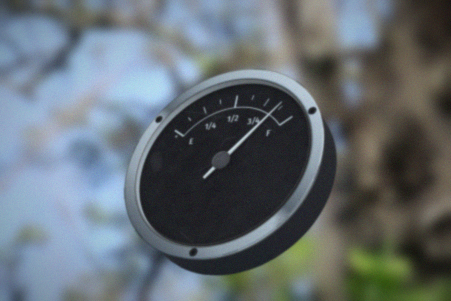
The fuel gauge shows **0.875**
